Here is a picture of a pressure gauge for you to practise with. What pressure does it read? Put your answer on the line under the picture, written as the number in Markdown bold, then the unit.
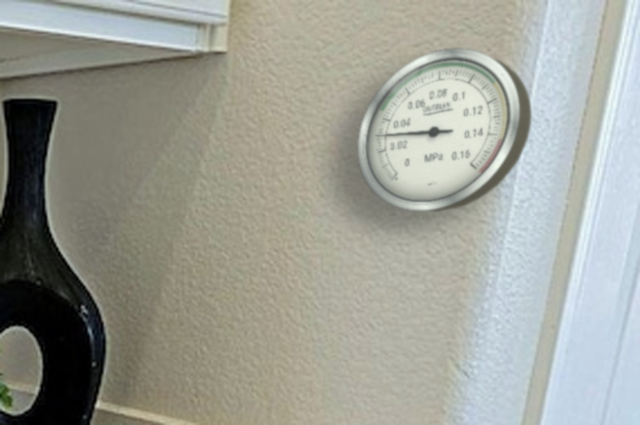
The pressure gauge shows **0.03** MPa
